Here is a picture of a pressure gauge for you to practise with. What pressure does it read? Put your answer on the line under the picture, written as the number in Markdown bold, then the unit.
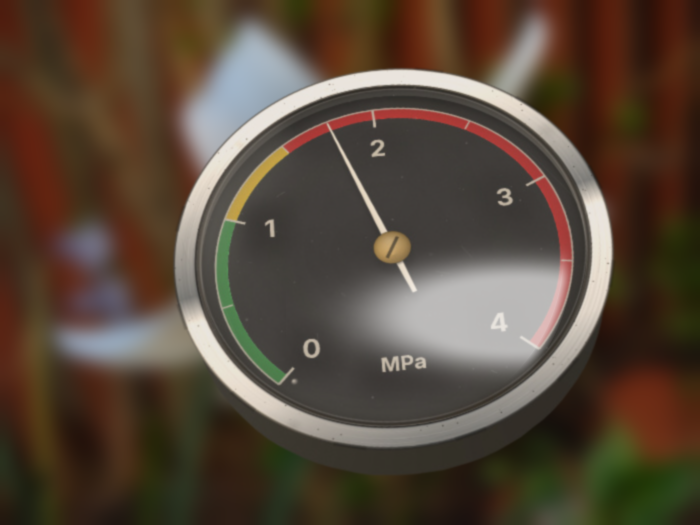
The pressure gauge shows **1.75** MPa
